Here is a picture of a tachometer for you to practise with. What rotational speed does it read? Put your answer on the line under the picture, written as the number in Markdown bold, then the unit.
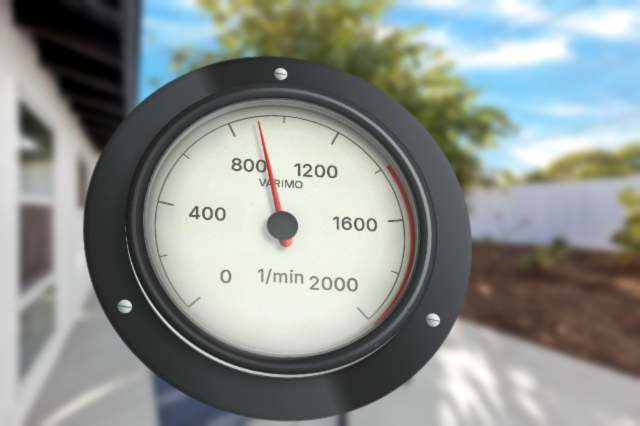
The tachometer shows **900** rpm
